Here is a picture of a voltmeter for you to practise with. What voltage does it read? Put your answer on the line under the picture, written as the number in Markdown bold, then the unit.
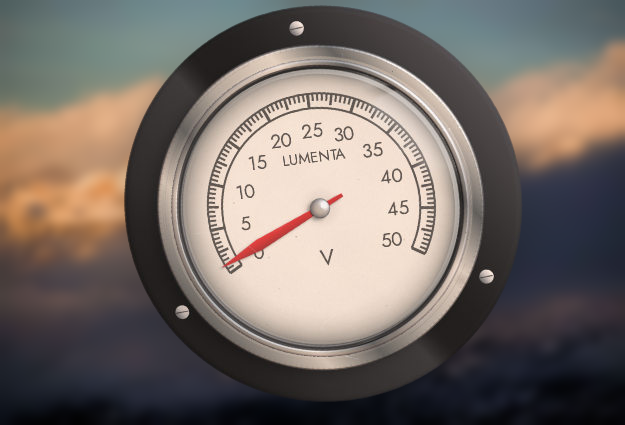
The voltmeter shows **1** V
